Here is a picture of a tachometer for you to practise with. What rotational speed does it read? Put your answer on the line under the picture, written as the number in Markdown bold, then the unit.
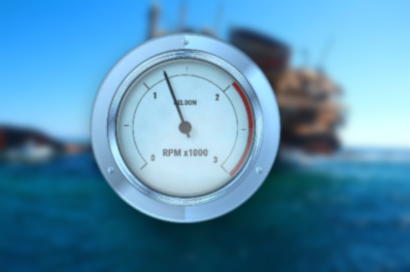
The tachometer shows **1250** rpm
